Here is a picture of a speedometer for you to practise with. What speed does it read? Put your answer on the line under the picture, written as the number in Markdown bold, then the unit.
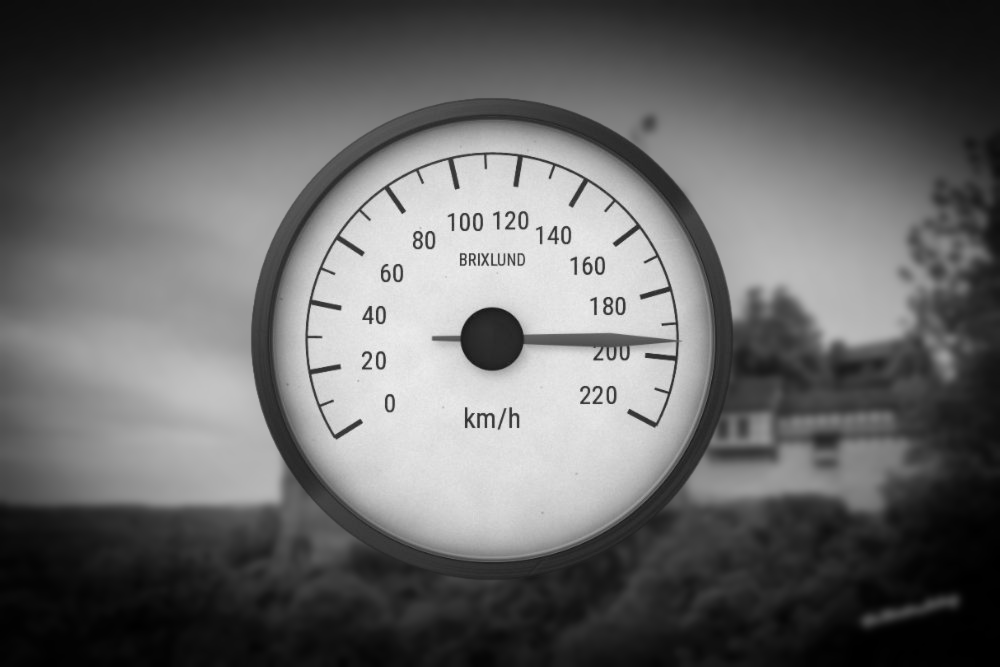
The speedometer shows **195** km/h
